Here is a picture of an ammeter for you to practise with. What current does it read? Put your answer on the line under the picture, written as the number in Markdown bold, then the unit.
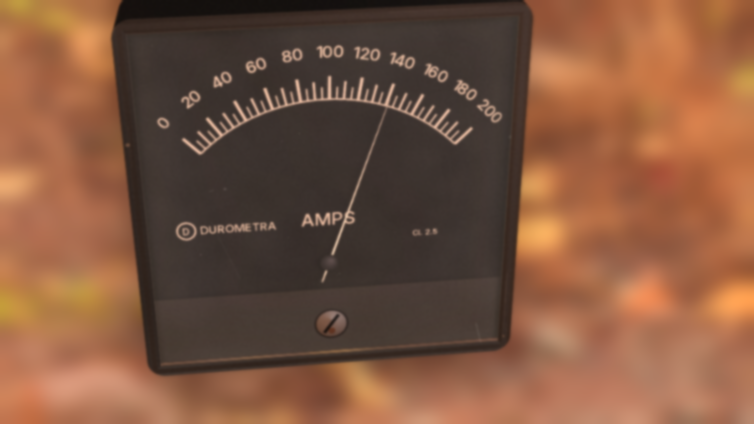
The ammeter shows **140** A
